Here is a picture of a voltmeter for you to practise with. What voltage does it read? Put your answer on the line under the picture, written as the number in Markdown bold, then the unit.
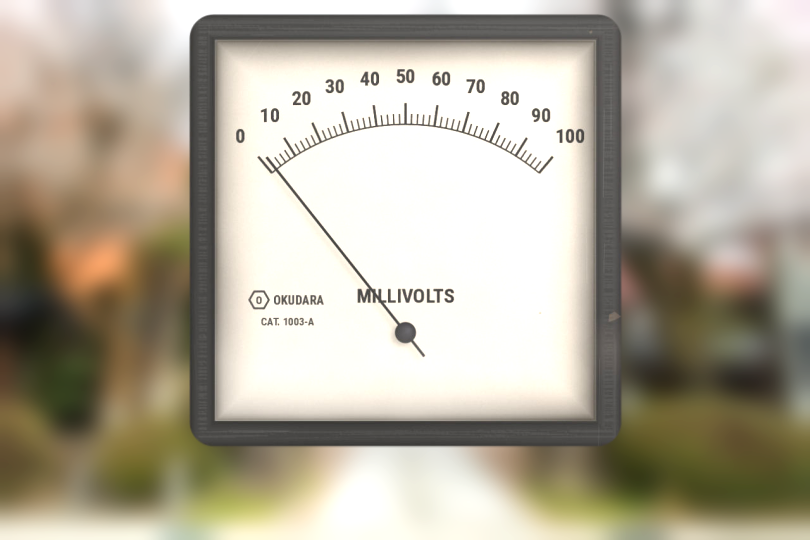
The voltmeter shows **2** mV
